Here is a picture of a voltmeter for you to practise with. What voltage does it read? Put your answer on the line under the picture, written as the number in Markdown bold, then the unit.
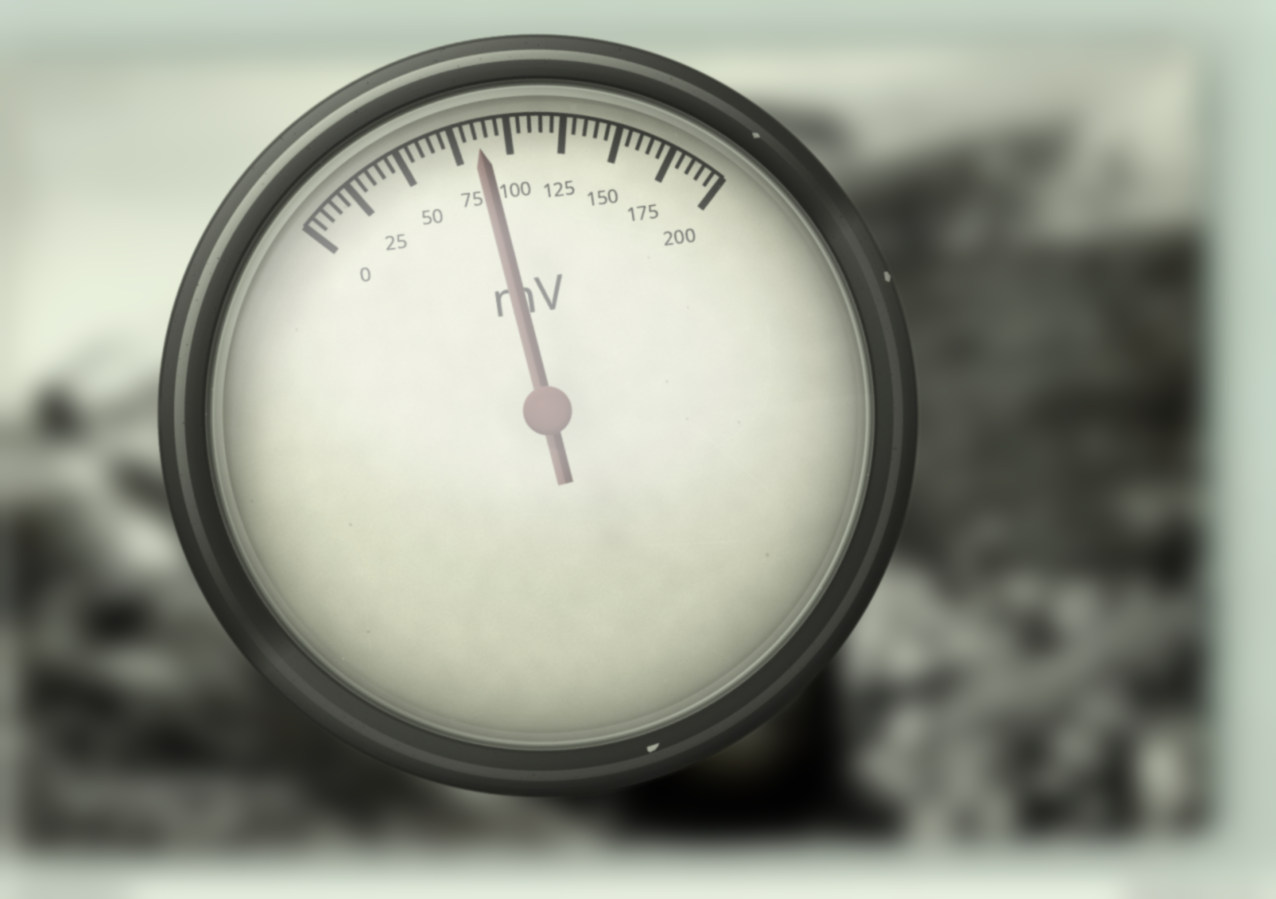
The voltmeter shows **85** mV
